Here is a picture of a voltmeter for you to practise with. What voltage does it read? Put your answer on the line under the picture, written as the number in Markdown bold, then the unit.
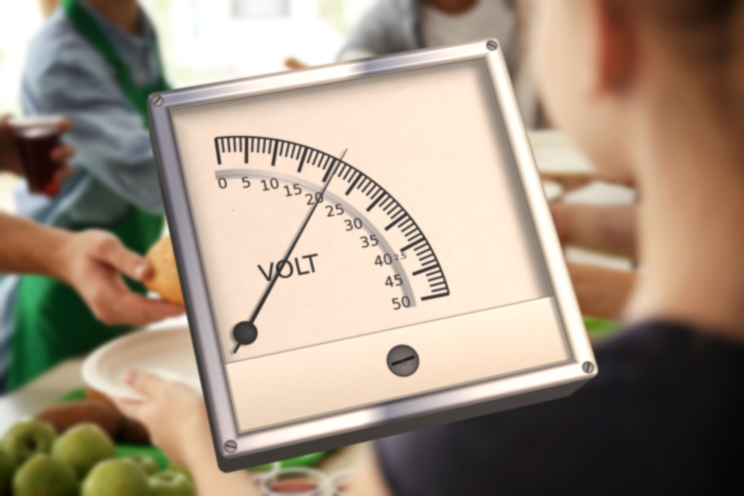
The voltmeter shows **21** V
